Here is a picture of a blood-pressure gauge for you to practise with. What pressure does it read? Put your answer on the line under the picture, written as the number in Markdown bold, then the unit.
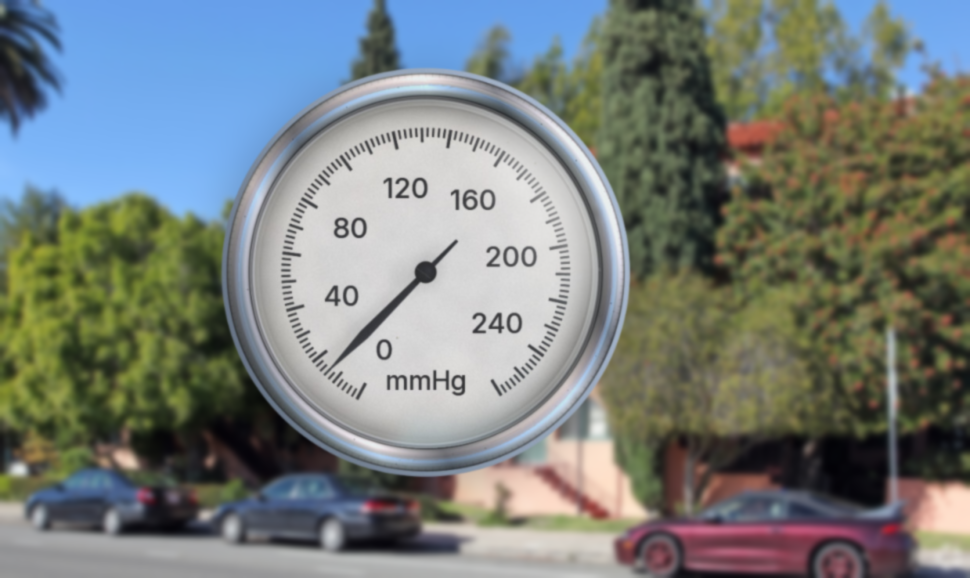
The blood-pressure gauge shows **14** mmHg
